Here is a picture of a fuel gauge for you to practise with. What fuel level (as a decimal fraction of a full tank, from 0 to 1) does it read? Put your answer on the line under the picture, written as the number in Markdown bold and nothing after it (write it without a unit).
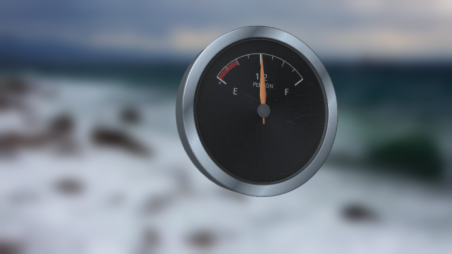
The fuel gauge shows **0.5**
